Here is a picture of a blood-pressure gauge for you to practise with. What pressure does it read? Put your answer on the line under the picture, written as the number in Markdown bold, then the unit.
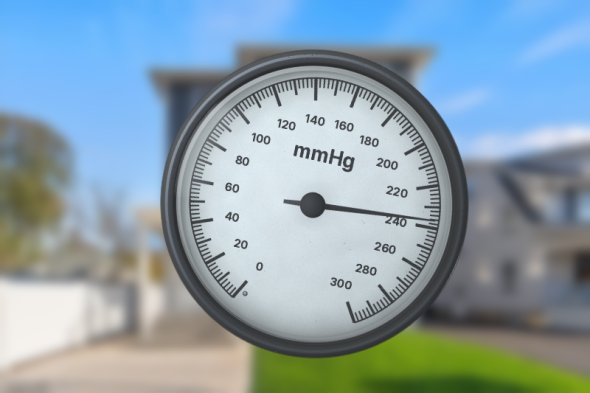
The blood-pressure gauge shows **236** mmHg
